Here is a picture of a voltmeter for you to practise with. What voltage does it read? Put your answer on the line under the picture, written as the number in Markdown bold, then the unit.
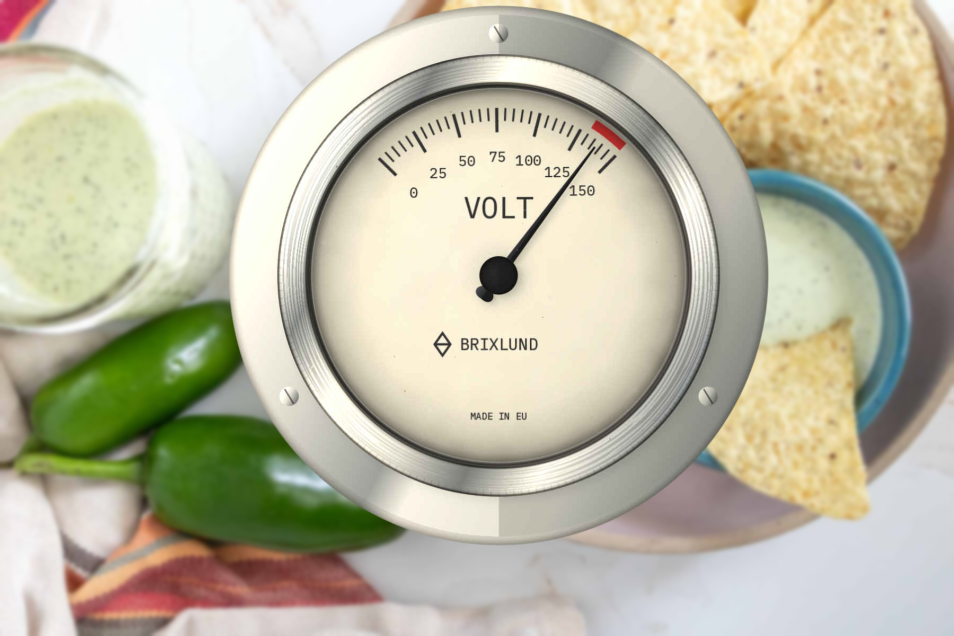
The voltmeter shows **137.5** V
